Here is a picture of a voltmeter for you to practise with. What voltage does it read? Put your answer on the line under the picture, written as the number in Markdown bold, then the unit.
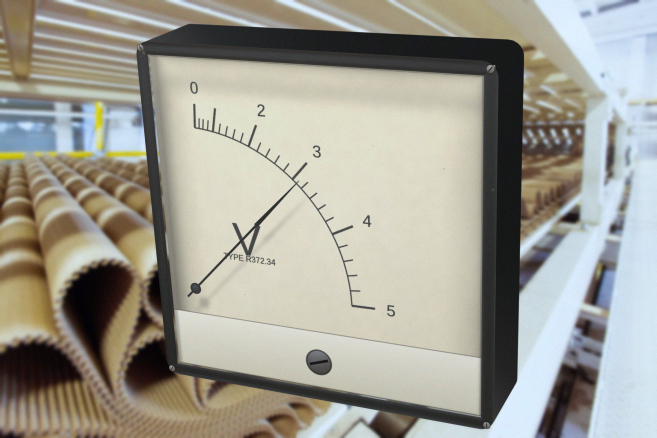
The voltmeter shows **3.1** V
